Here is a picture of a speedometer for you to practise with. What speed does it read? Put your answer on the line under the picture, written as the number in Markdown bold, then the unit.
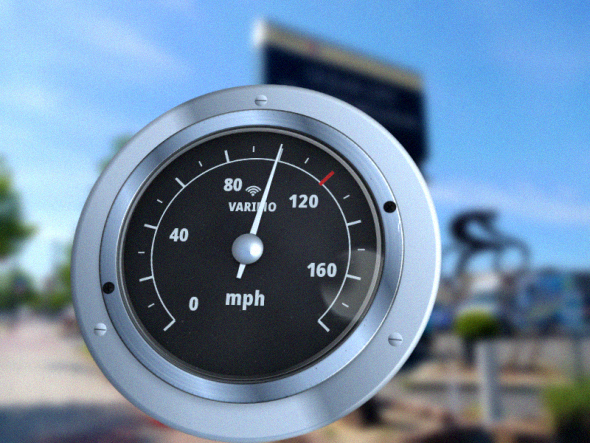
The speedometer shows **100** mph
